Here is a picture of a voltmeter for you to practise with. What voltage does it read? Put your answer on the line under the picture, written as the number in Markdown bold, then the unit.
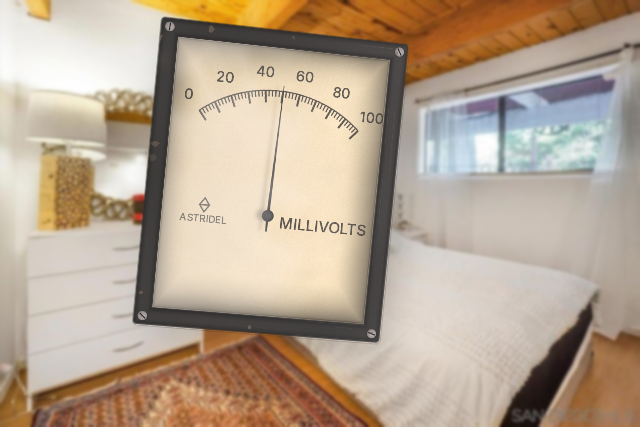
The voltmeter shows **50** mV
